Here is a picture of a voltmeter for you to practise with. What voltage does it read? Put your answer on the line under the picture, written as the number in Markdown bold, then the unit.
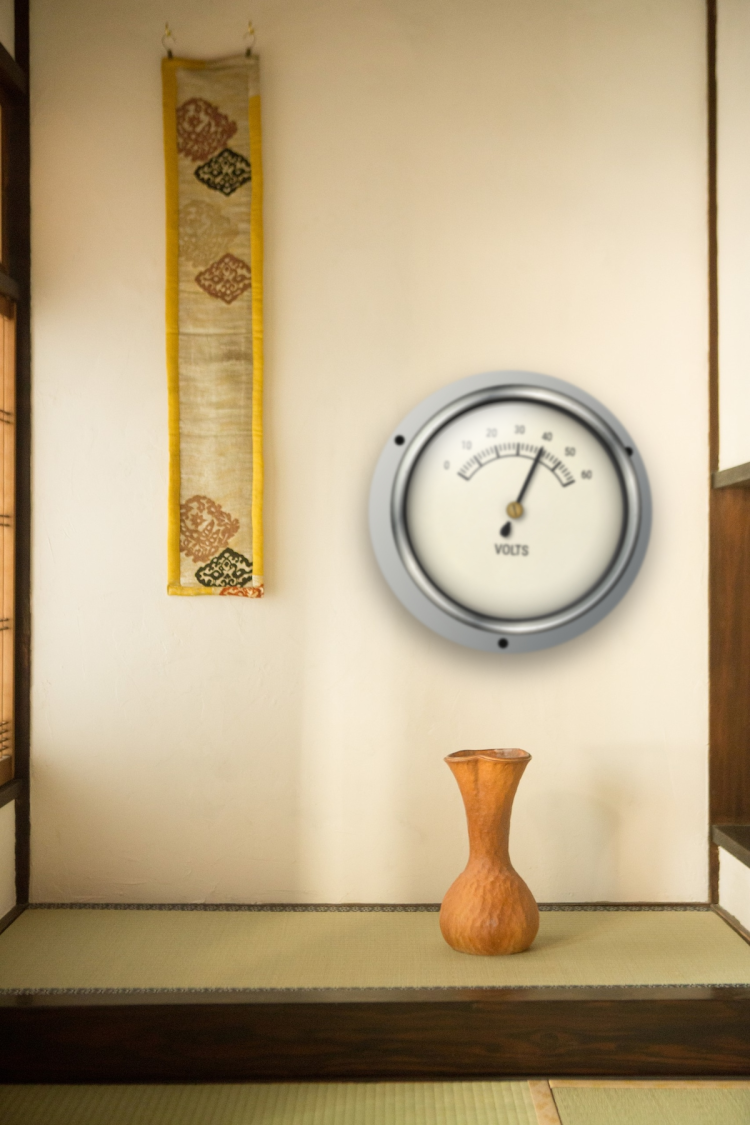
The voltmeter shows **40** V
